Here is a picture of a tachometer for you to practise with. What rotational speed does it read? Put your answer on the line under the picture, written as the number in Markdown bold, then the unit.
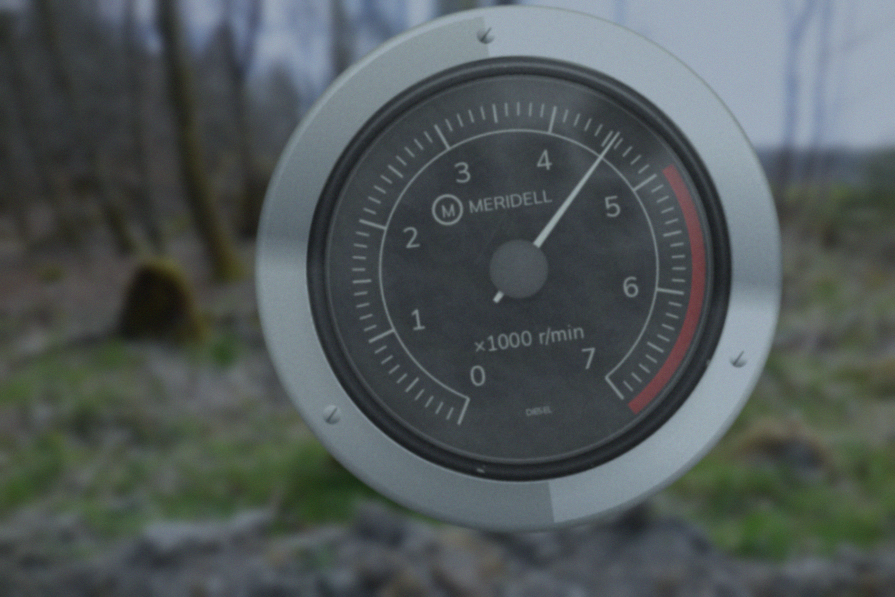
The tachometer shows **4550** rpm
